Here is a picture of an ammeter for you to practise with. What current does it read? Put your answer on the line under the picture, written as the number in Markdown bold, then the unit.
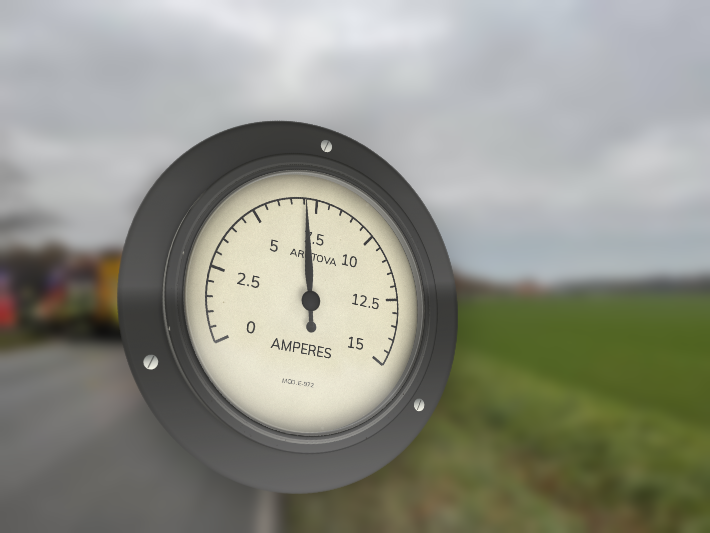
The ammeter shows **7** A
